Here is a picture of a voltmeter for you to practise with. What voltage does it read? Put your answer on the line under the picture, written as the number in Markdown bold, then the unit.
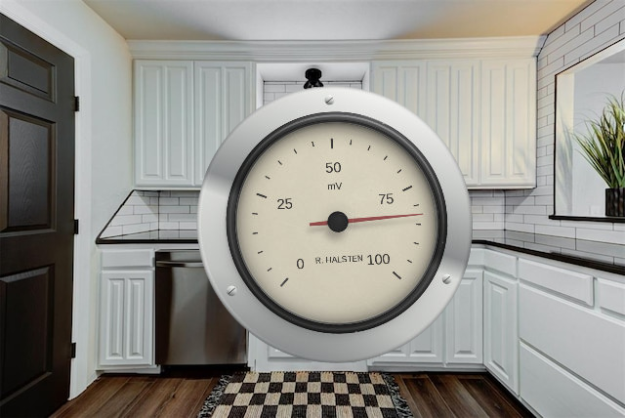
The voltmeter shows **82.5** mV
